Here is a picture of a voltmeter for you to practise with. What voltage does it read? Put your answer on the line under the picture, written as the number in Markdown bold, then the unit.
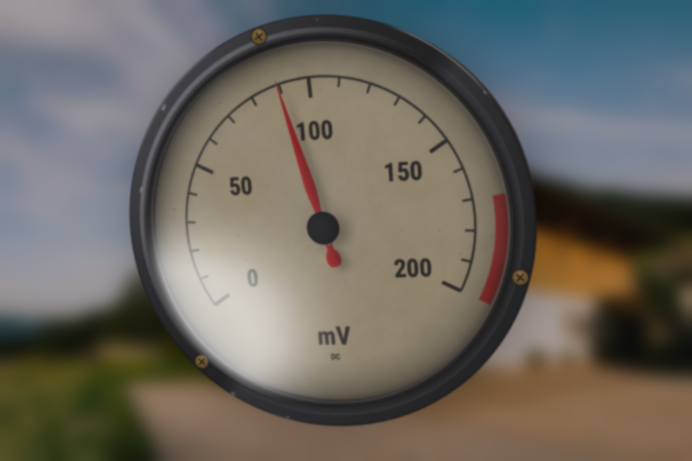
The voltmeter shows **90** mV
